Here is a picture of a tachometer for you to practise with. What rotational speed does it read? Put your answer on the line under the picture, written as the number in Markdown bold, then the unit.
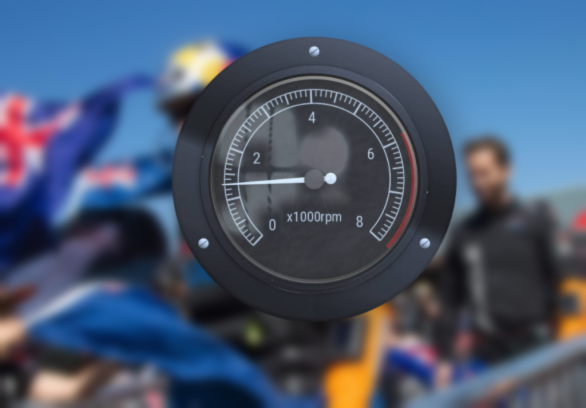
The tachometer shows **1300** rpm
